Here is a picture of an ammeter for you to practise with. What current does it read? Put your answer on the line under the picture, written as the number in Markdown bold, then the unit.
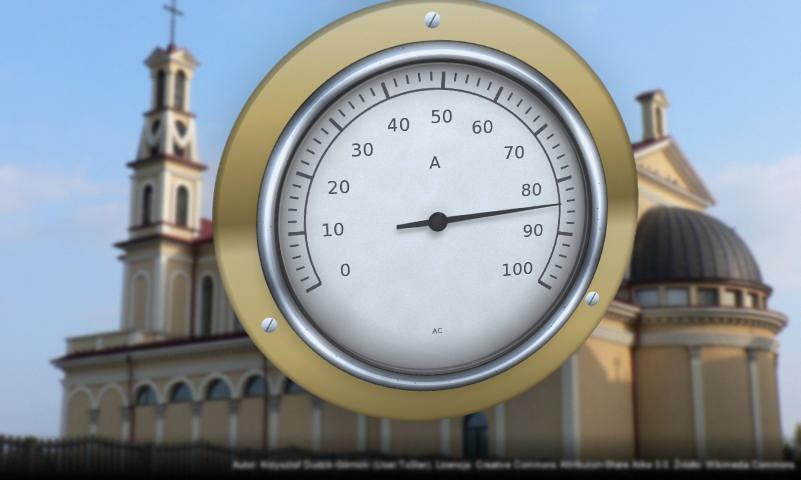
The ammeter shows **84** A
